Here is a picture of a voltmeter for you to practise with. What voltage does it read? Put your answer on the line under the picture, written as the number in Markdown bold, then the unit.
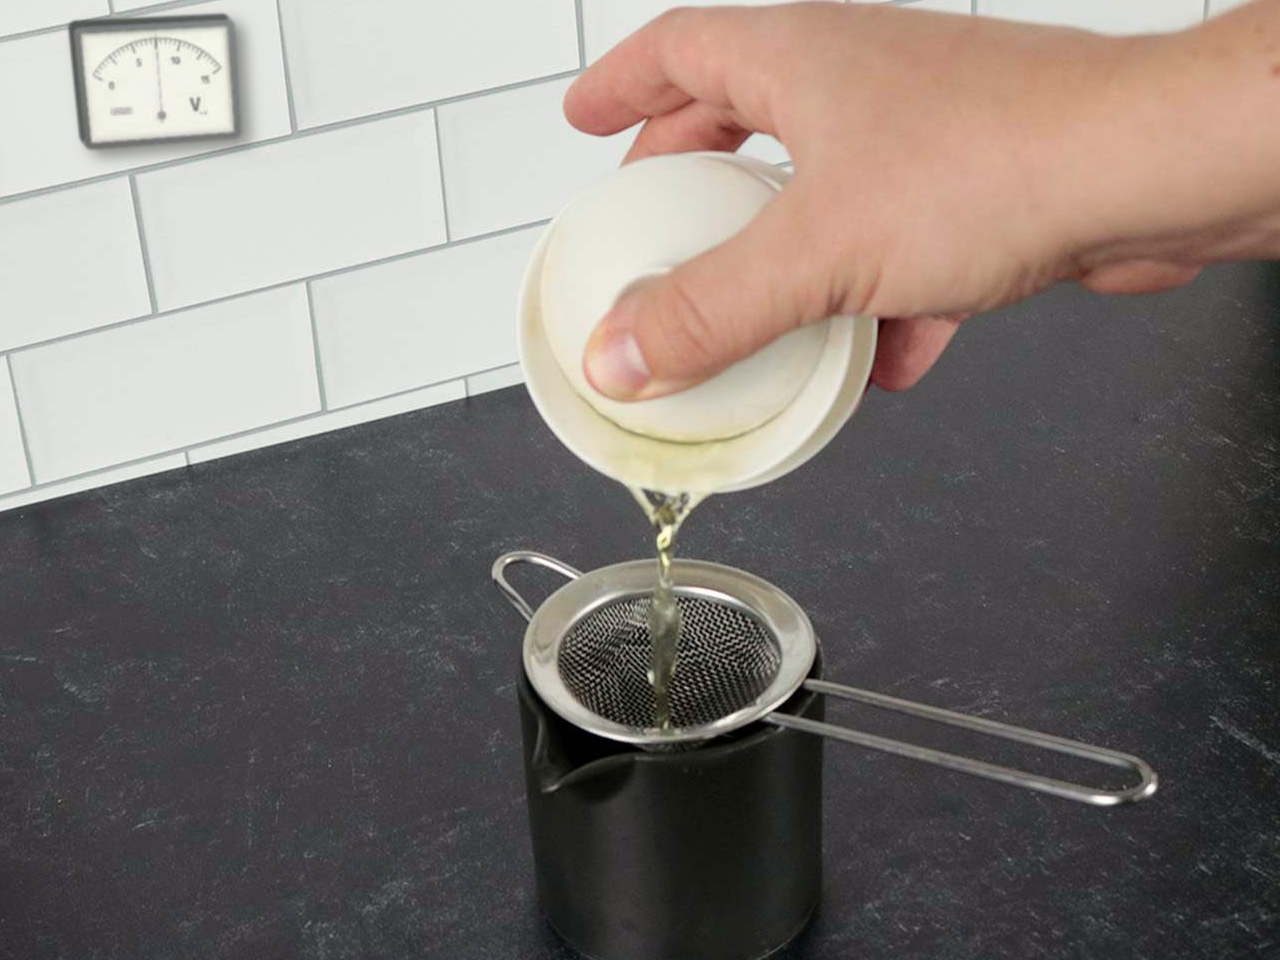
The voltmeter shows **7.5** V
